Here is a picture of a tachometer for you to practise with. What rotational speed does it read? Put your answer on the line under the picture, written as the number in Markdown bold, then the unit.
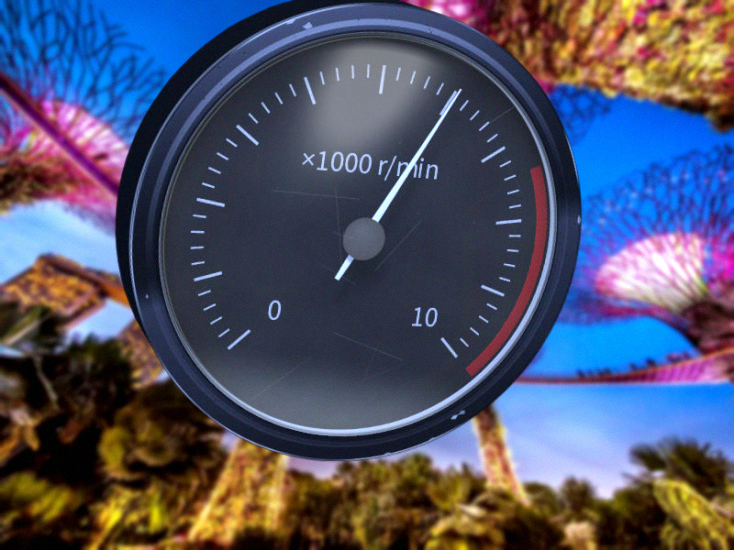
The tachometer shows **6000** rpm
